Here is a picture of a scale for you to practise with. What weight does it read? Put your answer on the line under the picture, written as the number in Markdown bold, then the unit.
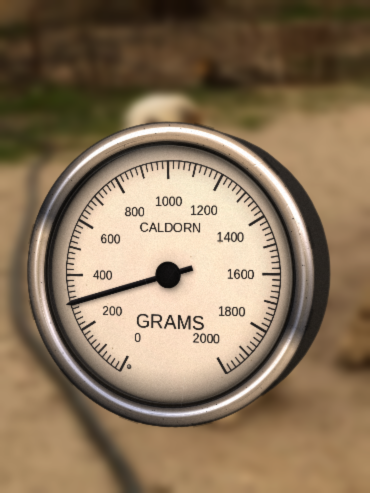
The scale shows **300** g
